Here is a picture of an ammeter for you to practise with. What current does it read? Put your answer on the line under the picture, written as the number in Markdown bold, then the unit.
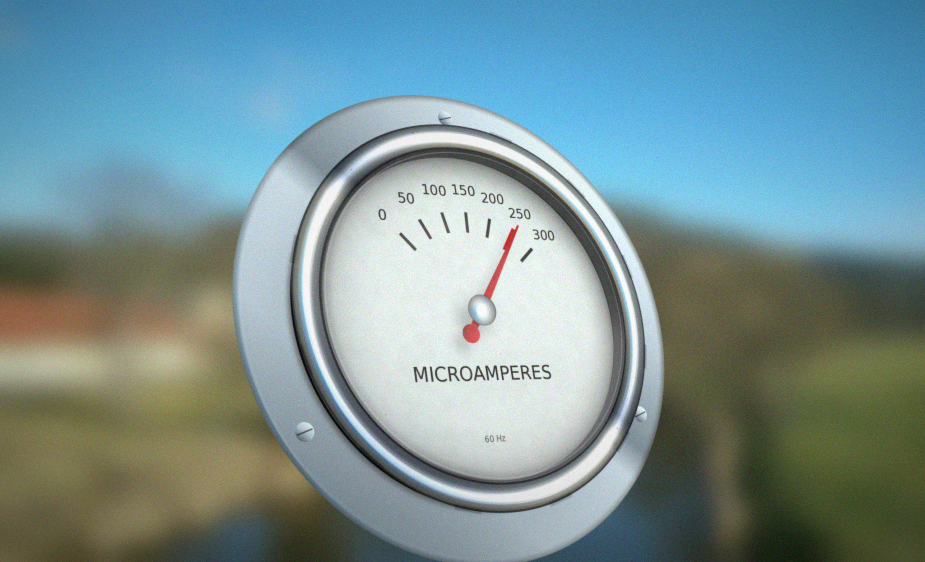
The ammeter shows **250** µA
